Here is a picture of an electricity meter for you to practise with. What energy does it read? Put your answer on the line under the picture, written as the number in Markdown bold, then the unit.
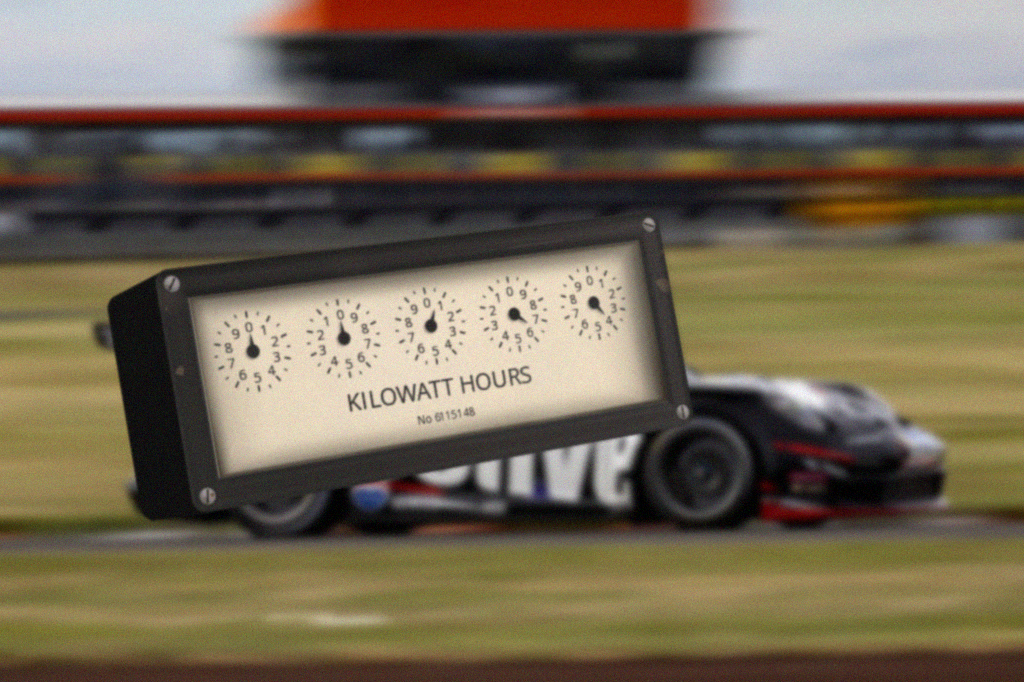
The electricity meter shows **64** kWh
